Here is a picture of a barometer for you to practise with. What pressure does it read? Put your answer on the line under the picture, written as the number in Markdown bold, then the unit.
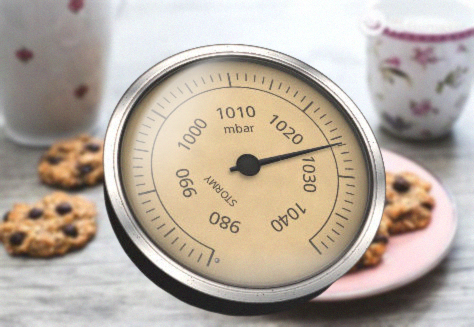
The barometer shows **1026** mbar
